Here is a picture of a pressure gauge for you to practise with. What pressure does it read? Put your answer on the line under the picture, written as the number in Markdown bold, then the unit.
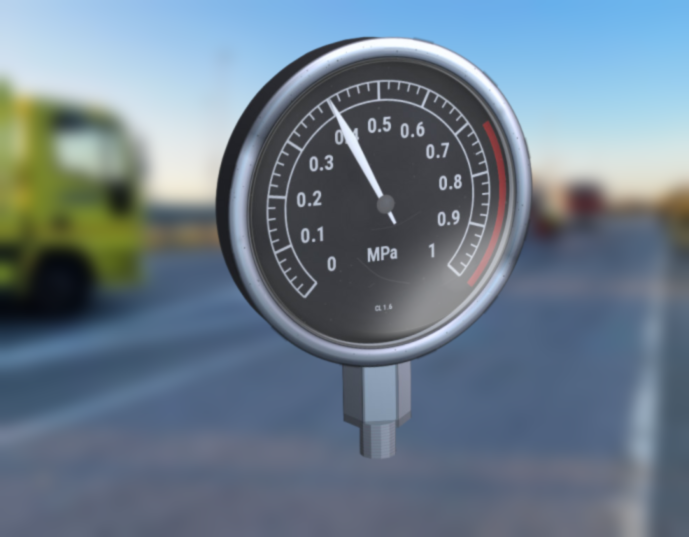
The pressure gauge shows **0.4** MPa
